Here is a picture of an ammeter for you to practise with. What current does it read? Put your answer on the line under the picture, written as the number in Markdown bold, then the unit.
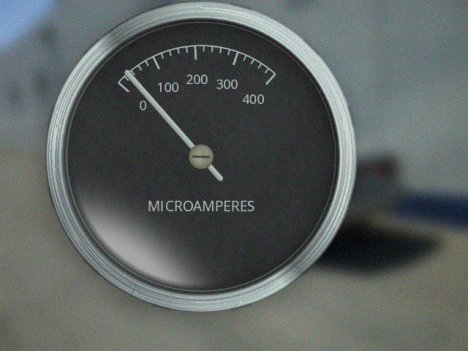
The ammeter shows **30** µA
